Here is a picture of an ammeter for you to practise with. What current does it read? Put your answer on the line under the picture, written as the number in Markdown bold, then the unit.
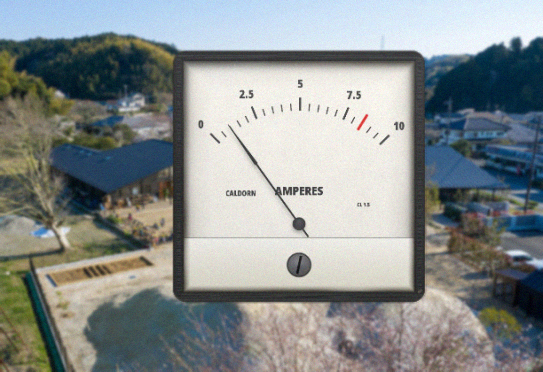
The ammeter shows **1** A
